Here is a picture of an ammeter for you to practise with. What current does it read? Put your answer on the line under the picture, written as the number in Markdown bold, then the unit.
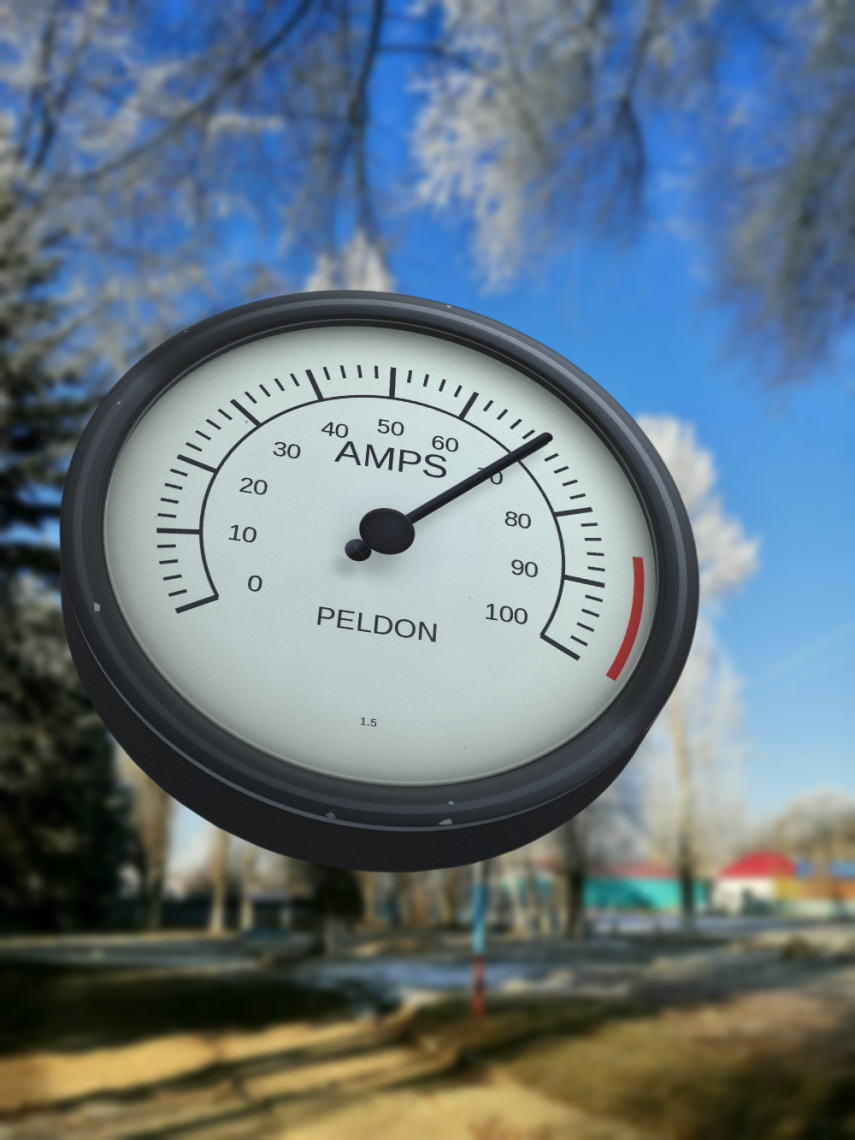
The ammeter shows **70** A
